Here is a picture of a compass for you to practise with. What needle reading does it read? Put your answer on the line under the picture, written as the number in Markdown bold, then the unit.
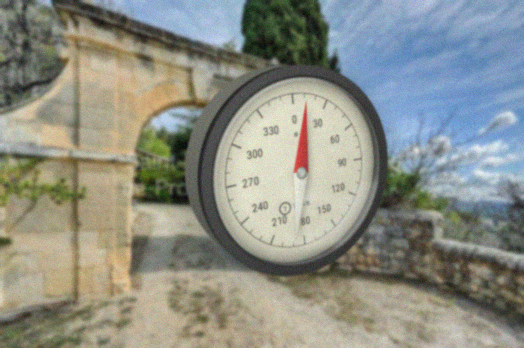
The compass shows **10** °
